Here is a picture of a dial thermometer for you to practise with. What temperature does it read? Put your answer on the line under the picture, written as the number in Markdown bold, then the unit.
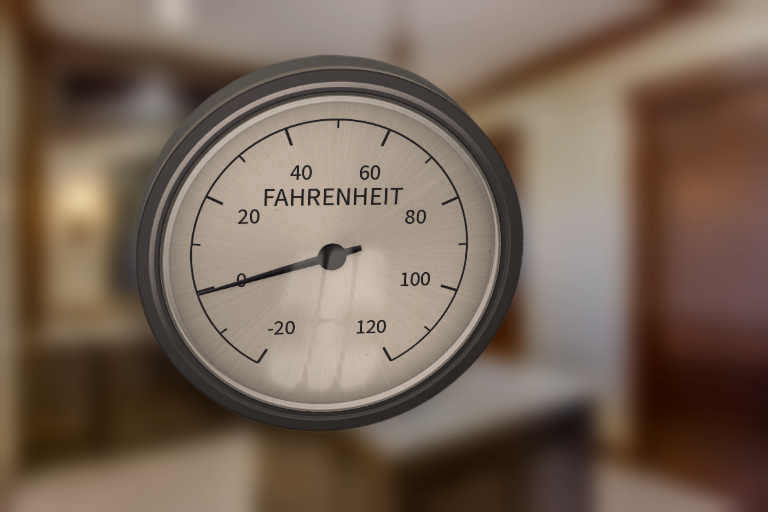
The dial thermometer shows **0** °F
